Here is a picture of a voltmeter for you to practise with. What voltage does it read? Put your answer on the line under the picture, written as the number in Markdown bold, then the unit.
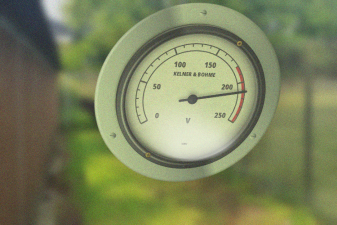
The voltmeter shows **210** V
